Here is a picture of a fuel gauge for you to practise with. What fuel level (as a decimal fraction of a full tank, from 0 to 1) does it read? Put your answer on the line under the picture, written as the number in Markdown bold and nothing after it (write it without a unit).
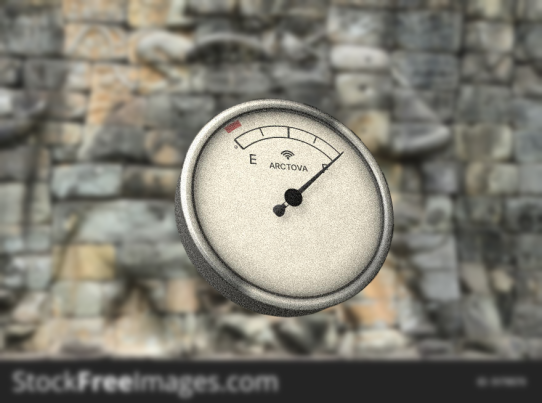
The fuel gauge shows **1**
